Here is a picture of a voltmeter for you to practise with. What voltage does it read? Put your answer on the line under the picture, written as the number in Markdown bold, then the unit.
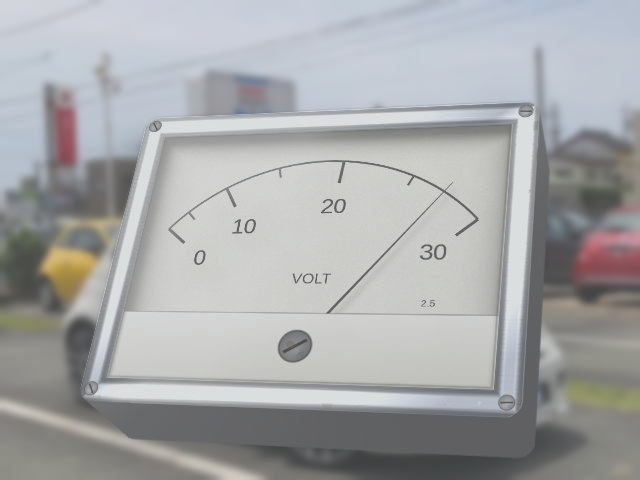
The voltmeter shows **27.5** V
